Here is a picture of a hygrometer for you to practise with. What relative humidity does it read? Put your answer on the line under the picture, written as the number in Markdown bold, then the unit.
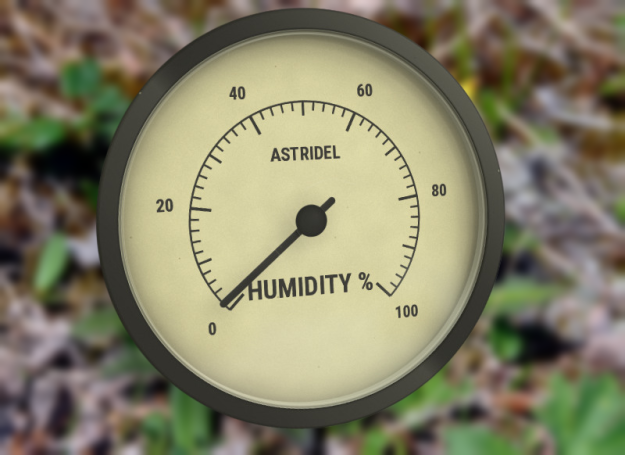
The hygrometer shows **2** %
